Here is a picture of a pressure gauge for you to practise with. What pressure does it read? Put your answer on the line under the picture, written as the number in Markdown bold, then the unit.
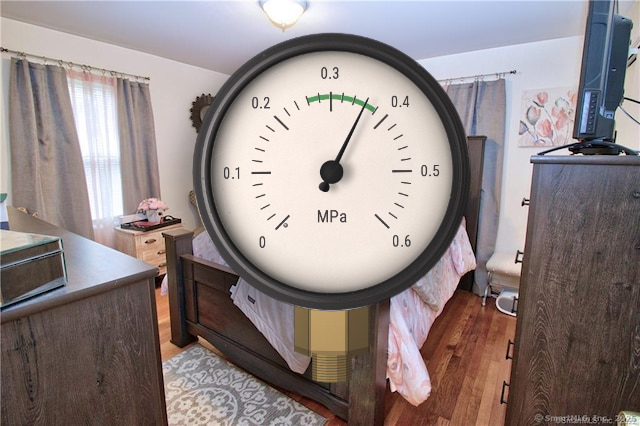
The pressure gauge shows **0.36** MPa
